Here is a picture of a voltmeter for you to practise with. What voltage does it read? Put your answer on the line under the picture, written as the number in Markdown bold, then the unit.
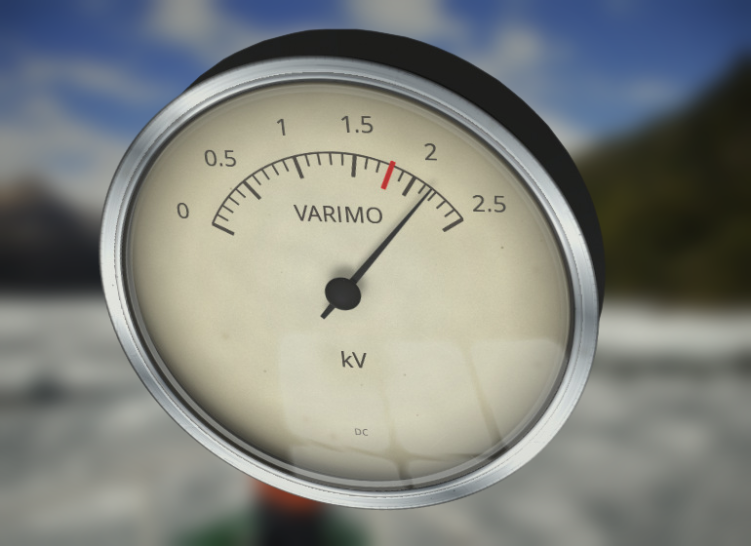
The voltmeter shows **2.15** kV
